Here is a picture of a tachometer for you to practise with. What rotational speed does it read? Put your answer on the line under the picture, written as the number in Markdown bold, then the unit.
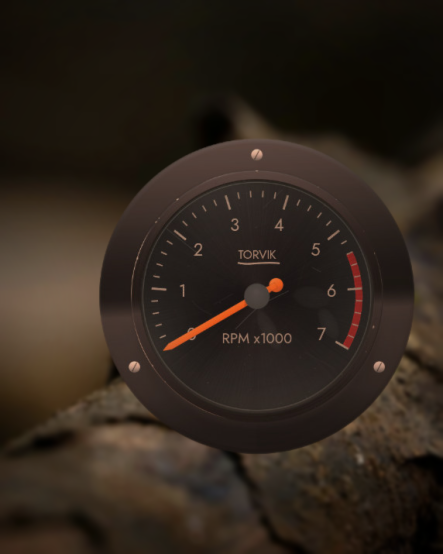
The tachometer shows **0** rpm
